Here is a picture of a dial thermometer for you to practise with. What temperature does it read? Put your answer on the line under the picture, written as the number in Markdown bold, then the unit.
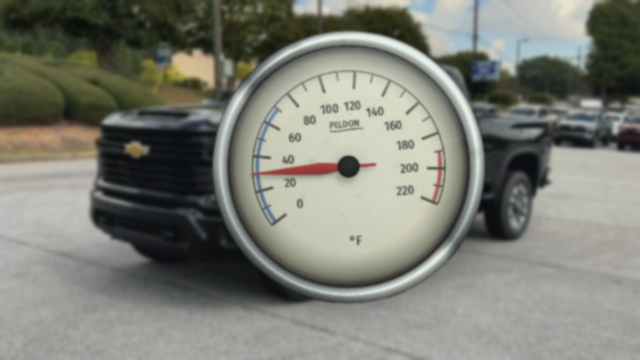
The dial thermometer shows **30** °F
